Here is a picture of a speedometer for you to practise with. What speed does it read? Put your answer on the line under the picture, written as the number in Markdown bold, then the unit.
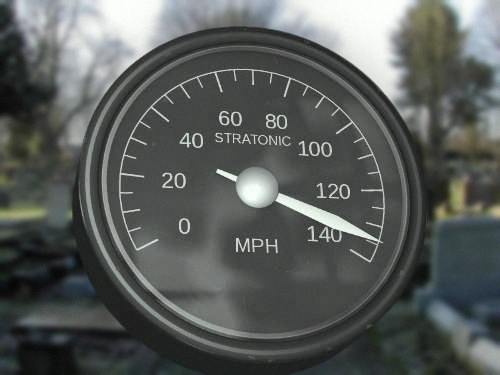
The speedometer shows **135** mph
